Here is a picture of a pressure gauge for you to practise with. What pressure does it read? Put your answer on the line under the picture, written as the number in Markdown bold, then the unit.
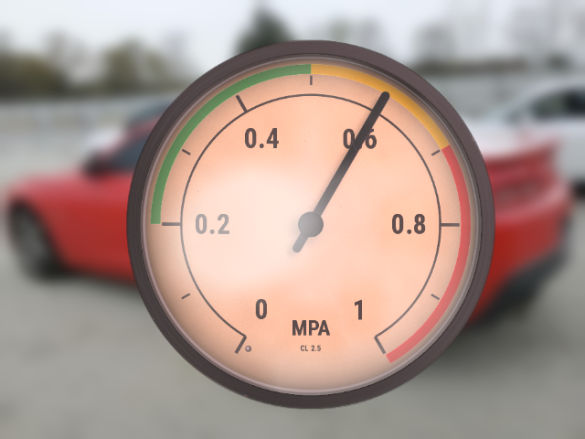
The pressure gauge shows **0.6** MPa
